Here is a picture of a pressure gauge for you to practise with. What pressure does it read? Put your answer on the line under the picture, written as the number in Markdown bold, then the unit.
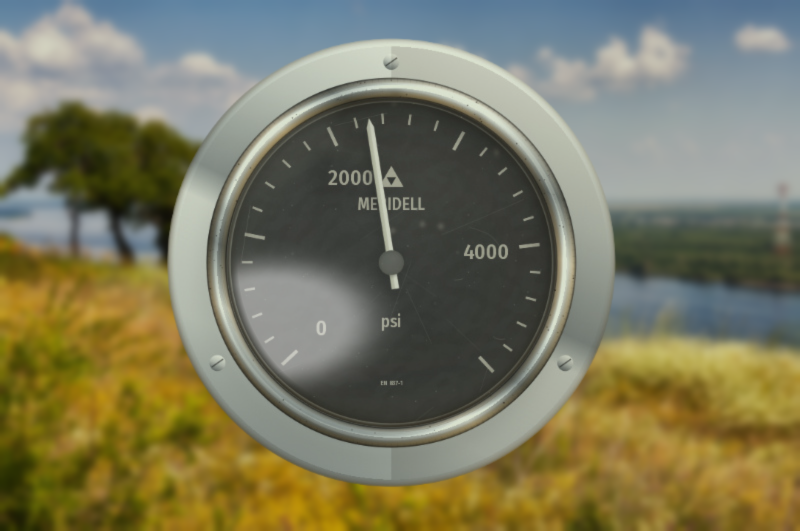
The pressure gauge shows **2300** psi
